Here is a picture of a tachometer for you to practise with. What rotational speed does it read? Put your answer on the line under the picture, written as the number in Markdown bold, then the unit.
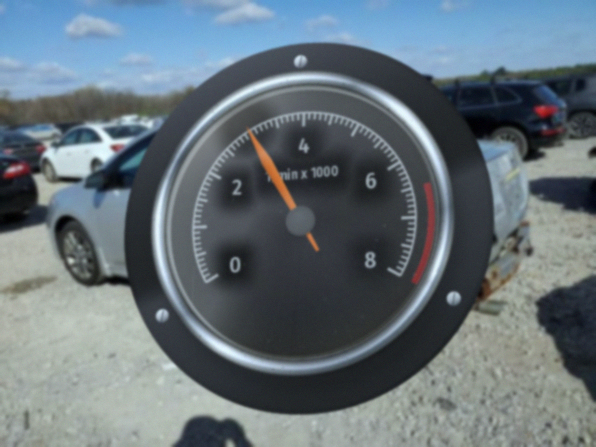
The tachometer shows **3000** rpm
